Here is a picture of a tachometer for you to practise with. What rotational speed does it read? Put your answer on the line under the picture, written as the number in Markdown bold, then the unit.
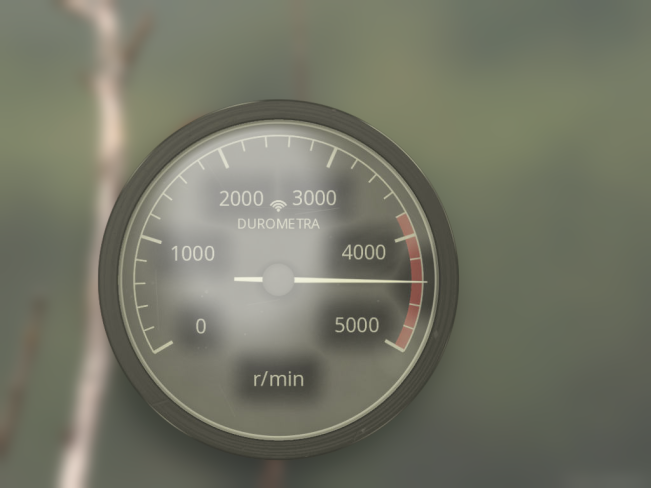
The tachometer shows **4400** rpm
